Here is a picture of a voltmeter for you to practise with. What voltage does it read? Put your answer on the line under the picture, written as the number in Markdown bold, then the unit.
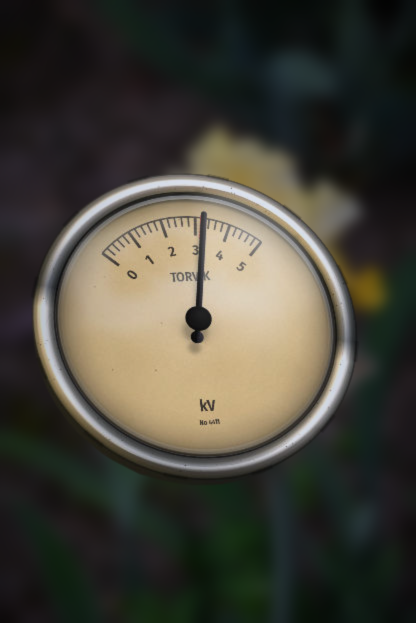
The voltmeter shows **3.2** kV
